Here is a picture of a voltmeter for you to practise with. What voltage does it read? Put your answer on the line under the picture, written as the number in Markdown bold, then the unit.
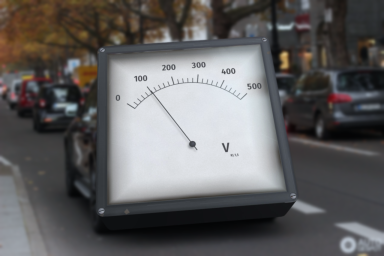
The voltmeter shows **100** V
